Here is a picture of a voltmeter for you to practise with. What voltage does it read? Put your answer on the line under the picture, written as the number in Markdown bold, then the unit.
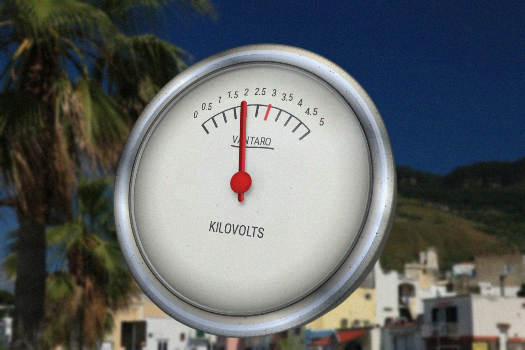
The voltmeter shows **2** kV
